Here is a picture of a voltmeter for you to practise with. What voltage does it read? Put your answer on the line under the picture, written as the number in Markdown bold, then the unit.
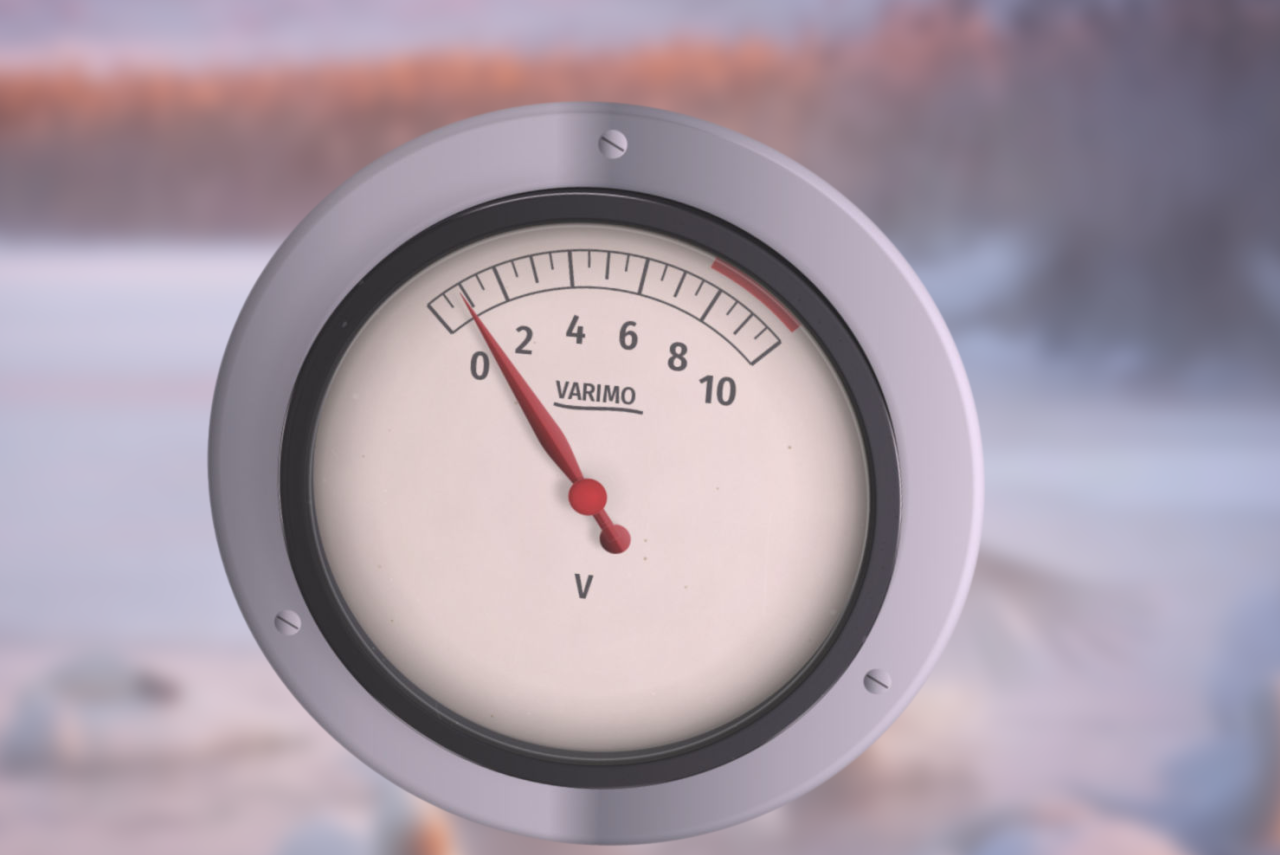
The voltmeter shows **1** V
